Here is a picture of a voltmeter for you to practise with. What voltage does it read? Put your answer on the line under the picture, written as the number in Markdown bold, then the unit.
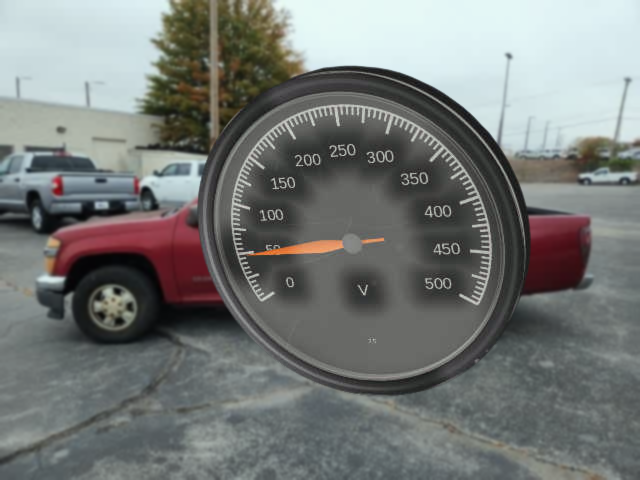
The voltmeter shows **50** V
